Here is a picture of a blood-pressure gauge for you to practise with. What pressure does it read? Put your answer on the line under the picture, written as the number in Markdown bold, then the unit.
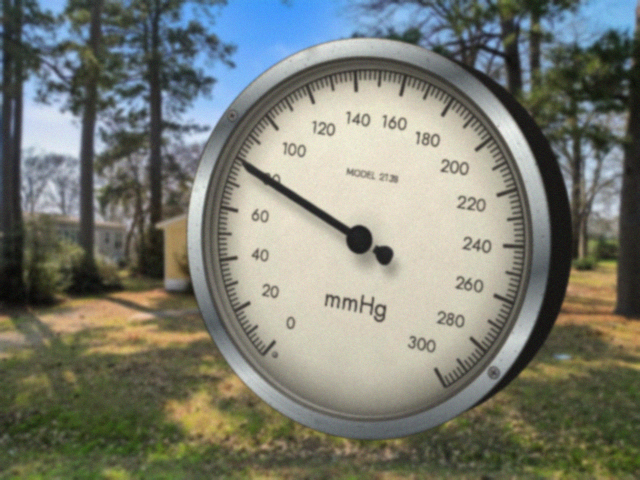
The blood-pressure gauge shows **80** mmHg
